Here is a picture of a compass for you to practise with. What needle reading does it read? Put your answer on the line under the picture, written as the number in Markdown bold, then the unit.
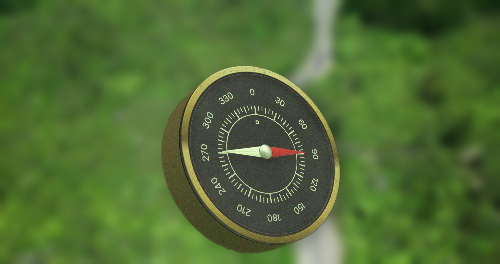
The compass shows **90** °
